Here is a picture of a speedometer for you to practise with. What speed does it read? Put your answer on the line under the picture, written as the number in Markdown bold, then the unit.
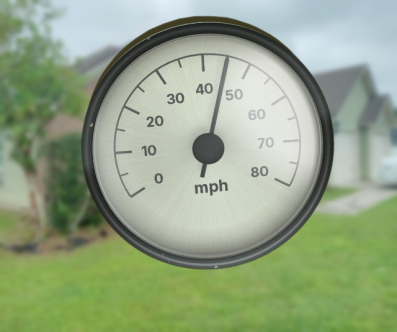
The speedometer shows **45** mph
